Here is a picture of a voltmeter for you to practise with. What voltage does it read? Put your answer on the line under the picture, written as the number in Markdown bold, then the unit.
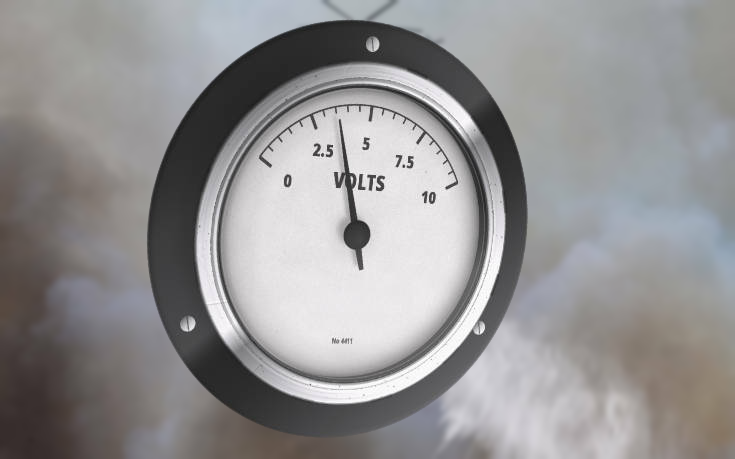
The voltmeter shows **3.5** V
